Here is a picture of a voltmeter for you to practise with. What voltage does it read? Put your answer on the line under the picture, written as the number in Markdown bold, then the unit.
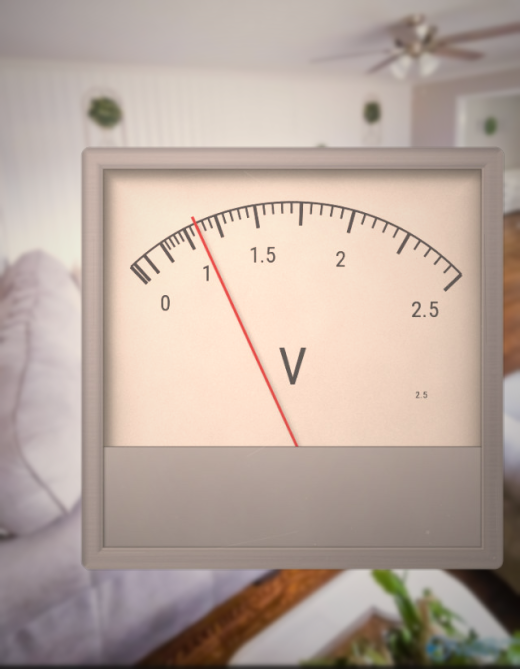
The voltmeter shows **1.1** V
